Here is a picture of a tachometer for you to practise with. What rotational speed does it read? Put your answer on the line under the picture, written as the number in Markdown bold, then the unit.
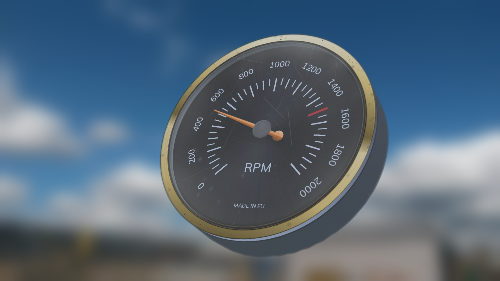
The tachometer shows **500** rpm
